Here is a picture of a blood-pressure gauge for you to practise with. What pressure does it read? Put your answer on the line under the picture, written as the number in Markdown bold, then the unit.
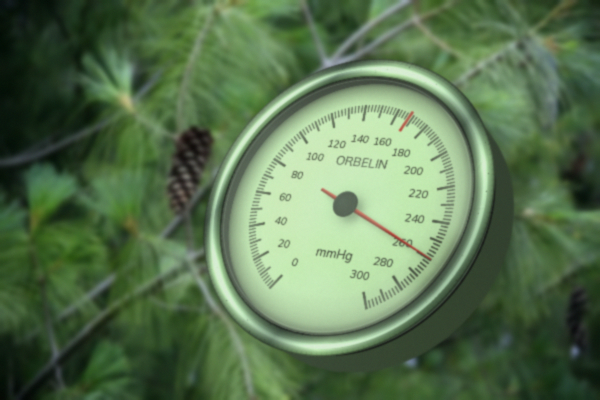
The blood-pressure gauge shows **260** mmHg
